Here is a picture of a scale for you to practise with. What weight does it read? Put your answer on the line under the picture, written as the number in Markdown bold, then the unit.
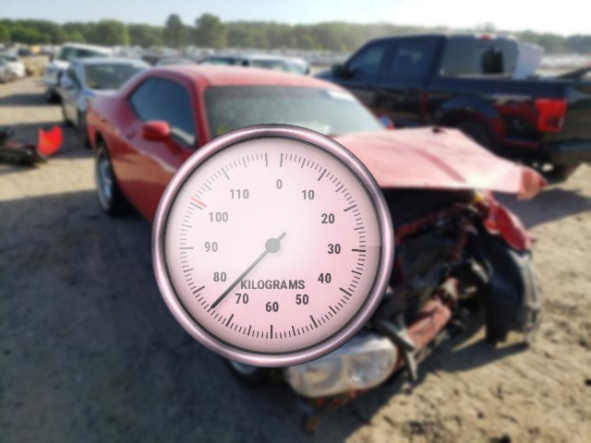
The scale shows **75** kg
